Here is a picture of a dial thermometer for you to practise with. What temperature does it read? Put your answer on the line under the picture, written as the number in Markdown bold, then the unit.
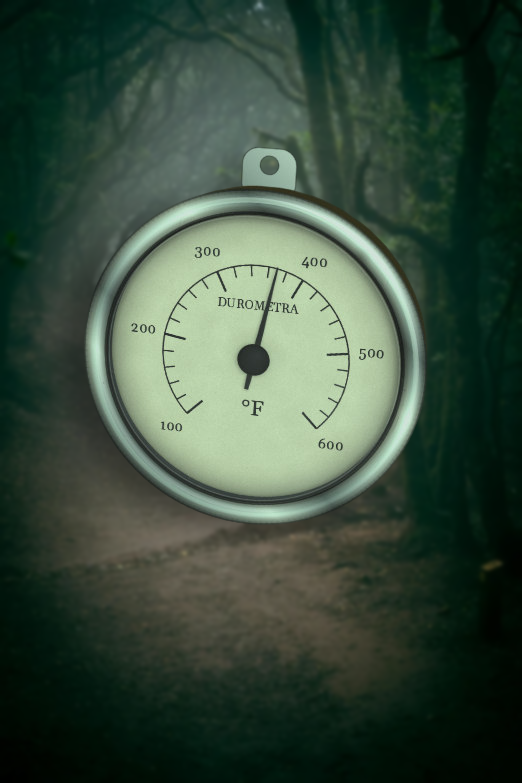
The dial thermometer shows **370** °F
